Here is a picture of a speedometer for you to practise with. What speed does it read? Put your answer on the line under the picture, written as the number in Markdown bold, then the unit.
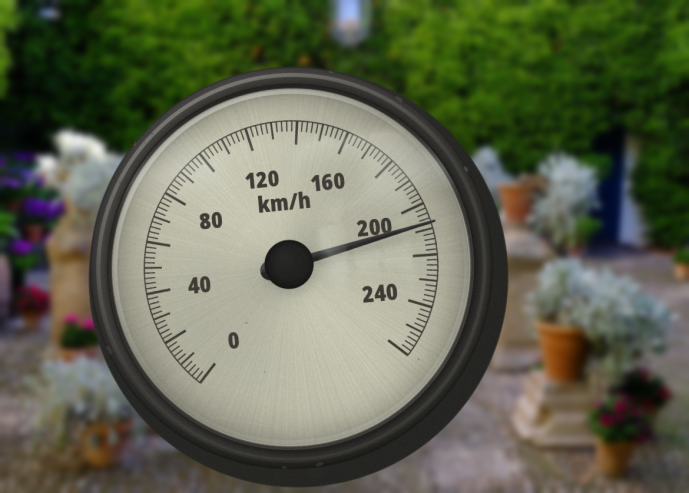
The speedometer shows **208** km/h
